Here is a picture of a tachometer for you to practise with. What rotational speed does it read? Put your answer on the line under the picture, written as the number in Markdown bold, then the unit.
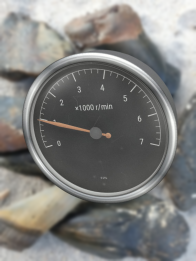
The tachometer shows **1000** rpm
